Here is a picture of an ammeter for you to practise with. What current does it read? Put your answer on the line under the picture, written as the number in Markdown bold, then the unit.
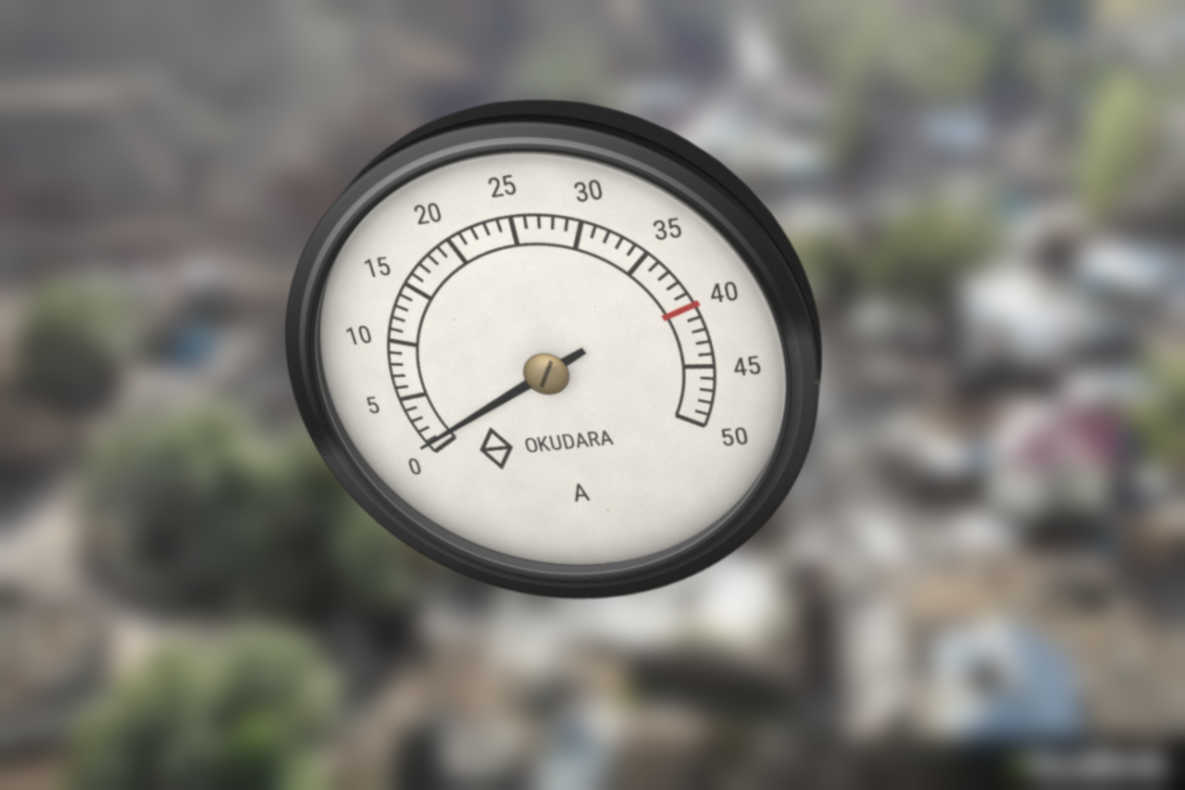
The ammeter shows **1** A
